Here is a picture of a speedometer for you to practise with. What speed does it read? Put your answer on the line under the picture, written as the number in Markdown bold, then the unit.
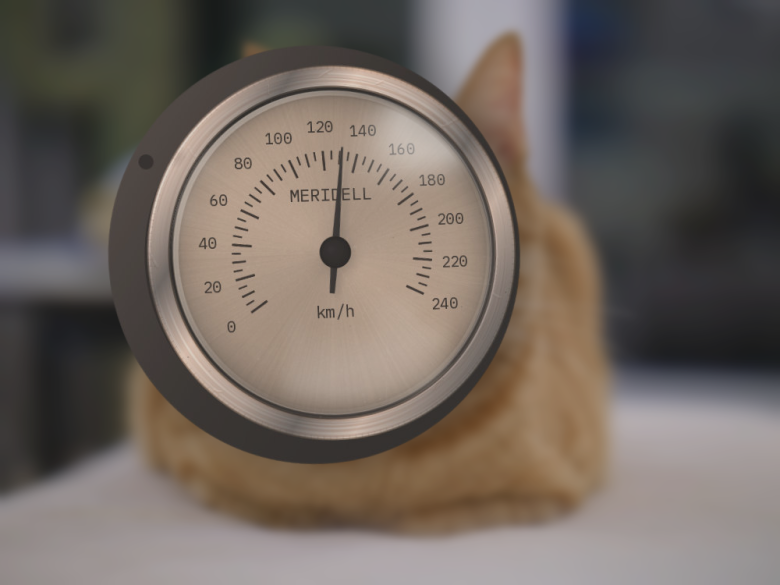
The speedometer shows **130** km/h
